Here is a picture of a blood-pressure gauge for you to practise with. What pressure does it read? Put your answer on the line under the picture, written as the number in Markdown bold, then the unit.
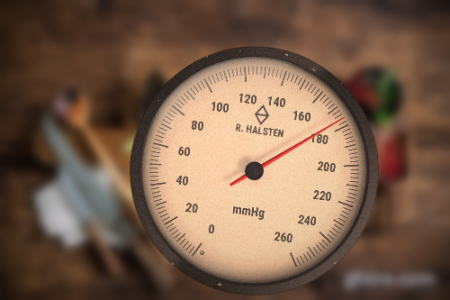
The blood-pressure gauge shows **176** mmHg
